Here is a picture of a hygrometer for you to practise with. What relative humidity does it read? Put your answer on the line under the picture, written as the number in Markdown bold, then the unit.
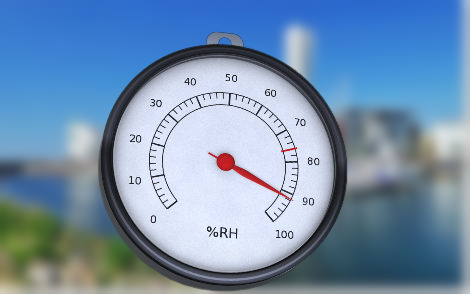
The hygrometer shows **92** %
